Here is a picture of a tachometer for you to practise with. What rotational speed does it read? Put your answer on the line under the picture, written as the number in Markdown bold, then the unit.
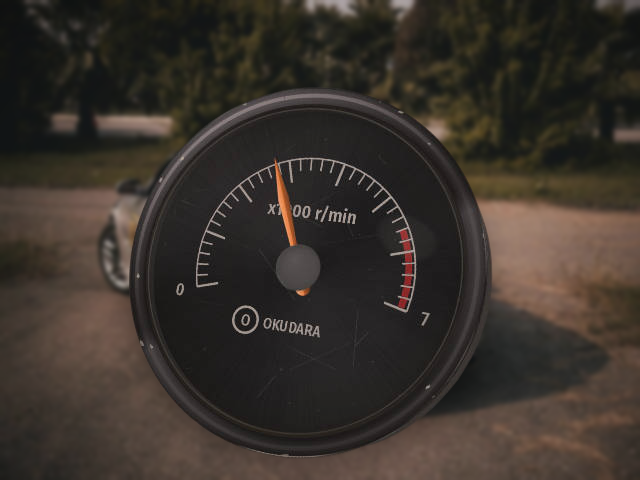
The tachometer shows **2800** rpm
